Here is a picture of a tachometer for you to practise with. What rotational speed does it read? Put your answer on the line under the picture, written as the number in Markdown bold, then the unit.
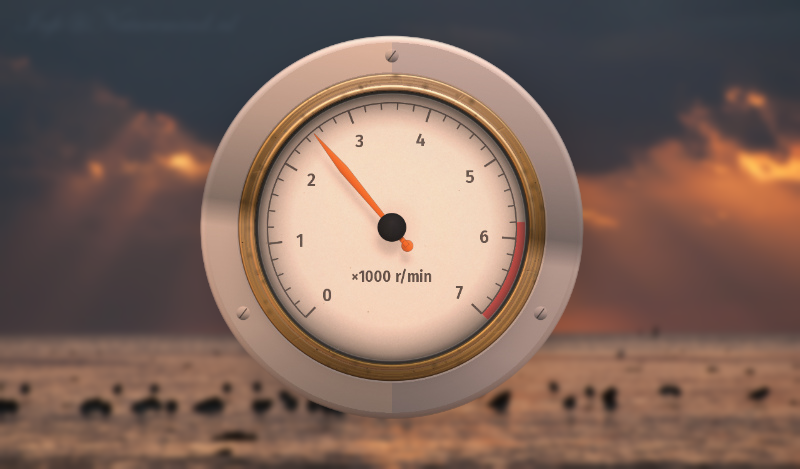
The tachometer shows **2500** rpm
